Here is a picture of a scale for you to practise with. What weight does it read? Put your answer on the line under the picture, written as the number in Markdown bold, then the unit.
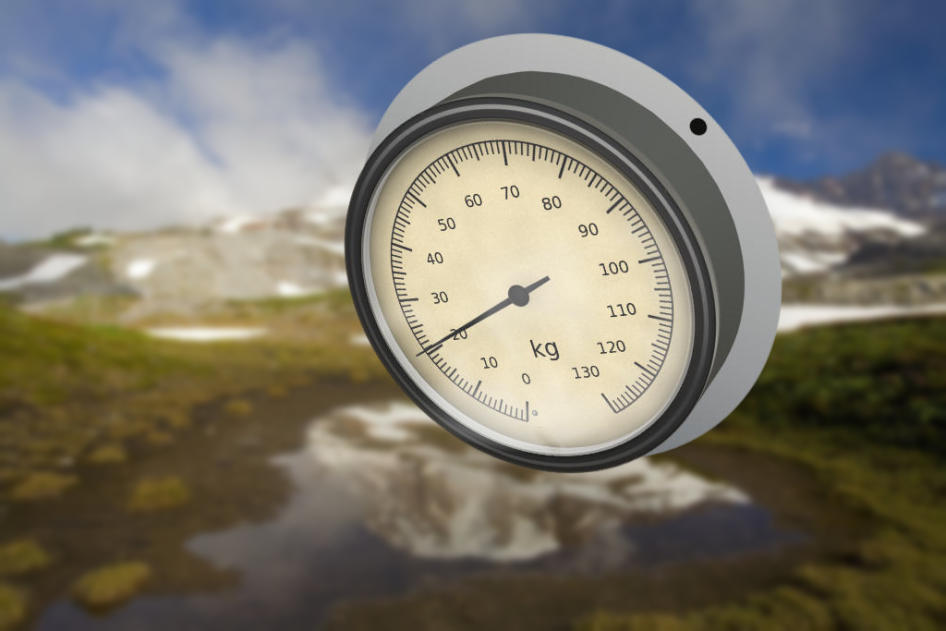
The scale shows **21** kg
